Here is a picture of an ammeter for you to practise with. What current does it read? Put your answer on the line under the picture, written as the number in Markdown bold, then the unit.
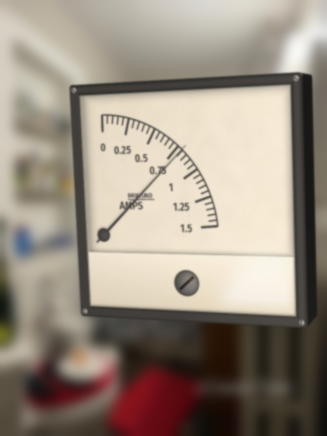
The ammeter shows **0.8** A
